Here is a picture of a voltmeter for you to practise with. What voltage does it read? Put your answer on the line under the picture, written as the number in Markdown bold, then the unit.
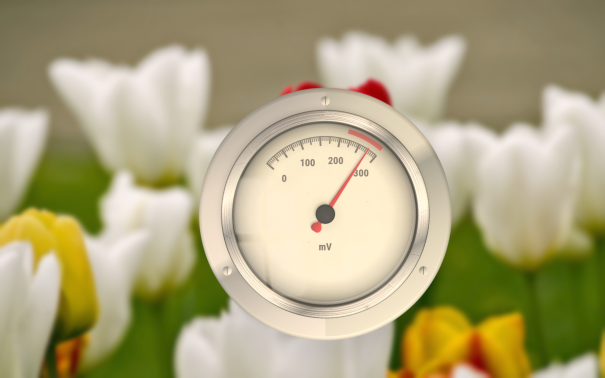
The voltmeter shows **275** mV
